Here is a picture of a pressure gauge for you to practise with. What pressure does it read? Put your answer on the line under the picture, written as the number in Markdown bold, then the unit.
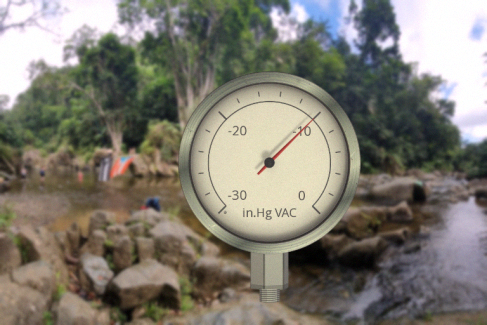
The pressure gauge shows **-10** inHg
